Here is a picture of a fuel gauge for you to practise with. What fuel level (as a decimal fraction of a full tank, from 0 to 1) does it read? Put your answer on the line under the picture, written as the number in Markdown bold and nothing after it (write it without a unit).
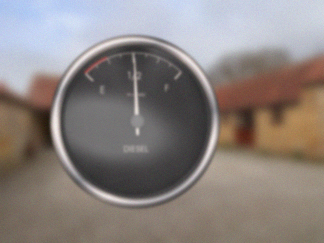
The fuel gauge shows **0.5**
